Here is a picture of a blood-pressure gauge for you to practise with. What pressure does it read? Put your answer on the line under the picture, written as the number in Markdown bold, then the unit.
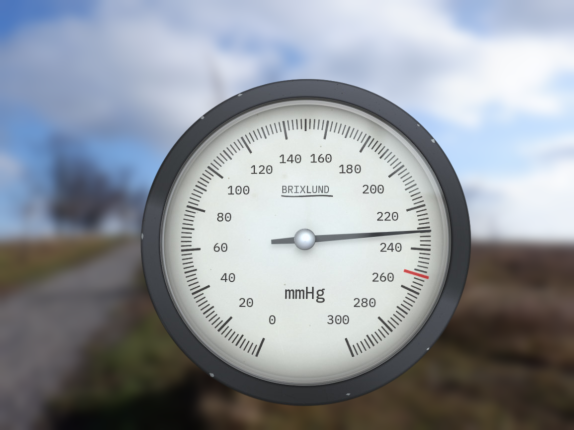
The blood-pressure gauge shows **232** mmHg
